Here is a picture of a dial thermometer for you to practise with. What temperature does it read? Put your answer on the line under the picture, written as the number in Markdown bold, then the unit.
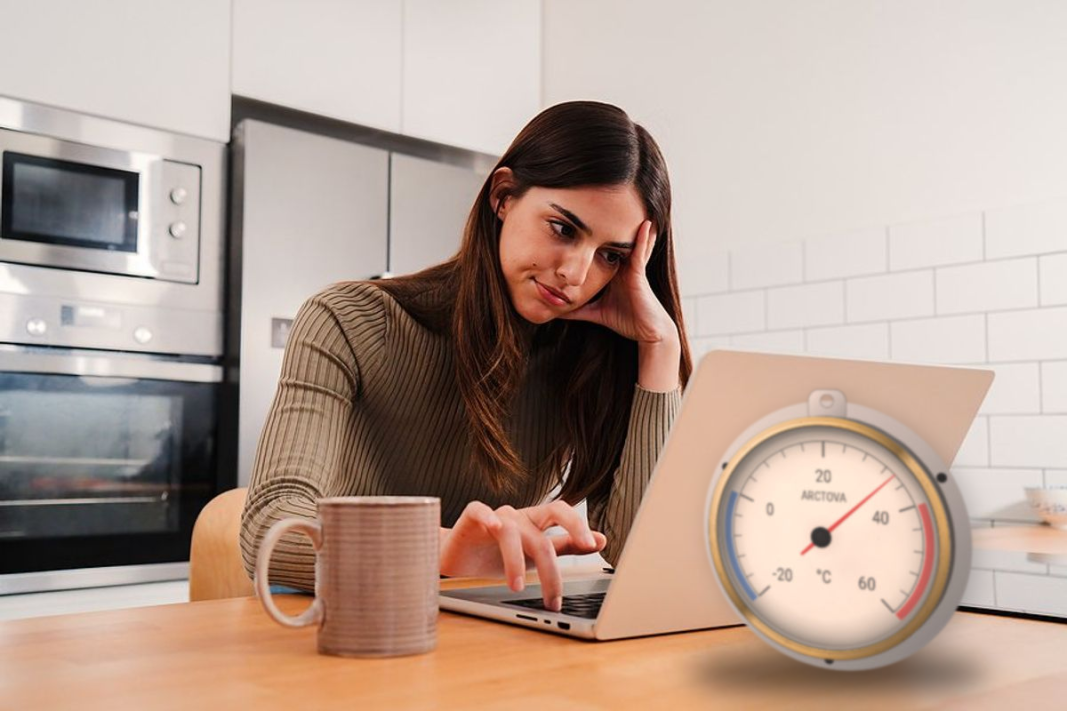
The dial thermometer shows **34** °C
